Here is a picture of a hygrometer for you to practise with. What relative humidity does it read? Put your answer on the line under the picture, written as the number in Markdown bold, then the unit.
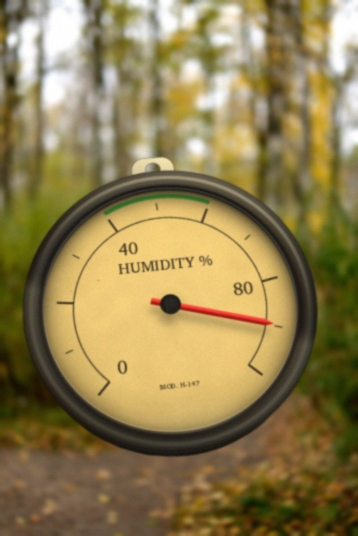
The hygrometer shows **90** %
